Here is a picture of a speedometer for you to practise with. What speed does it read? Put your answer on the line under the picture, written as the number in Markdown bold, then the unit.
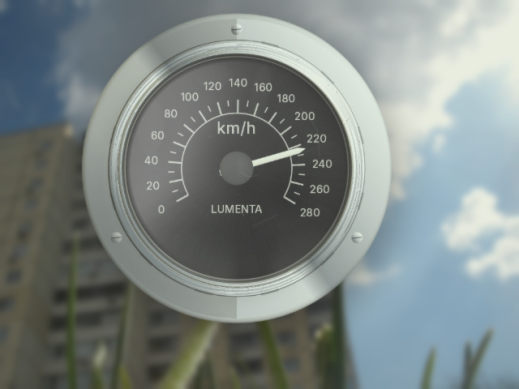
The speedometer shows **225** km/h
